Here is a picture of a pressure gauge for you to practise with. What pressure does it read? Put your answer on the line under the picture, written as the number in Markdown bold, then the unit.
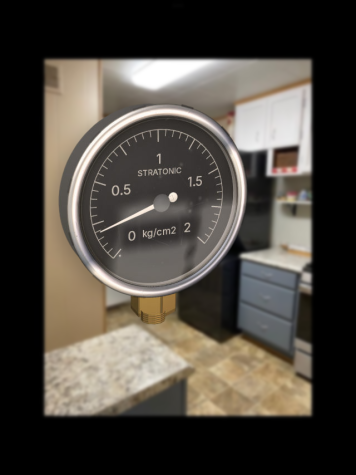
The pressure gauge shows **0.2** kg/cm²
